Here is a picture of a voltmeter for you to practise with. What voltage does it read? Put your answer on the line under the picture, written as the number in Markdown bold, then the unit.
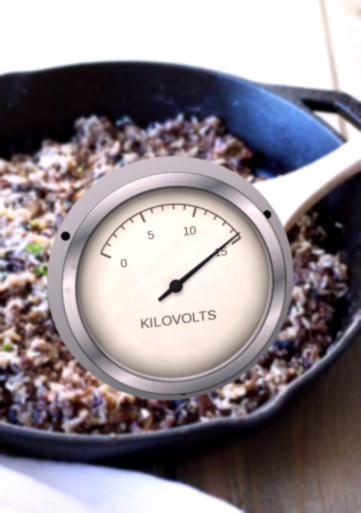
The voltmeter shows **14.5** kV
